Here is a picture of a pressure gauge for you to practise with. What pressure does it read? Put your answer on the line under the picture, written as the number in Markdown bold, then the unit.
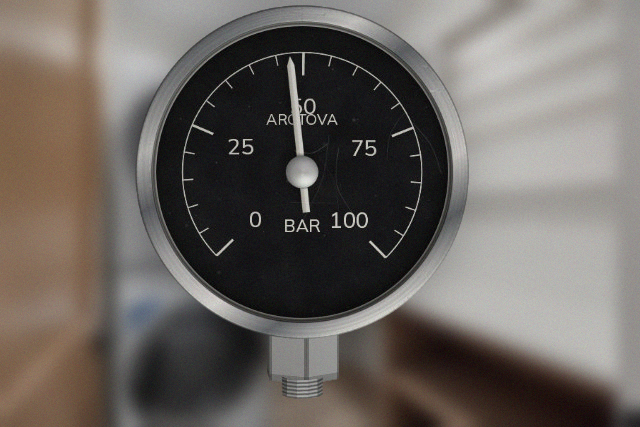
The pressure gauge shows **47.5** bar
